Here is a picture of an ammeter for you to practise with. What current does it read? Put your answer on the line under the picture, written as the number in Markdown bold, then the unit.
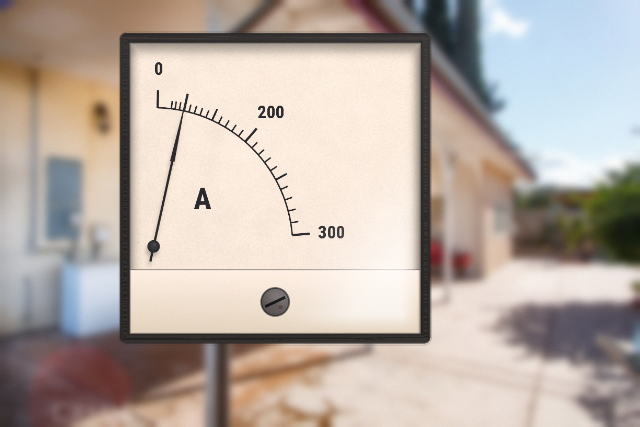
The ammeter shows **100** A
